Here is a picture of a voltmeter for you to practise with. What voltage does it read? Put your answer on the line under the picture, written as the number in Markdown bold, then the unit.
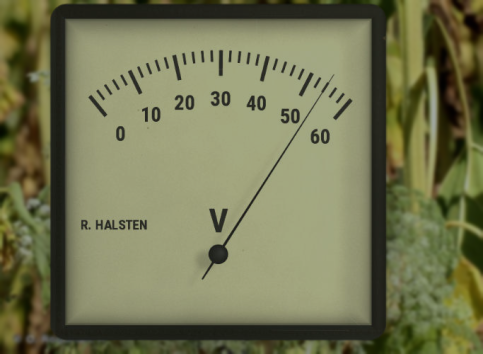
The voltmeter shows **54** V
